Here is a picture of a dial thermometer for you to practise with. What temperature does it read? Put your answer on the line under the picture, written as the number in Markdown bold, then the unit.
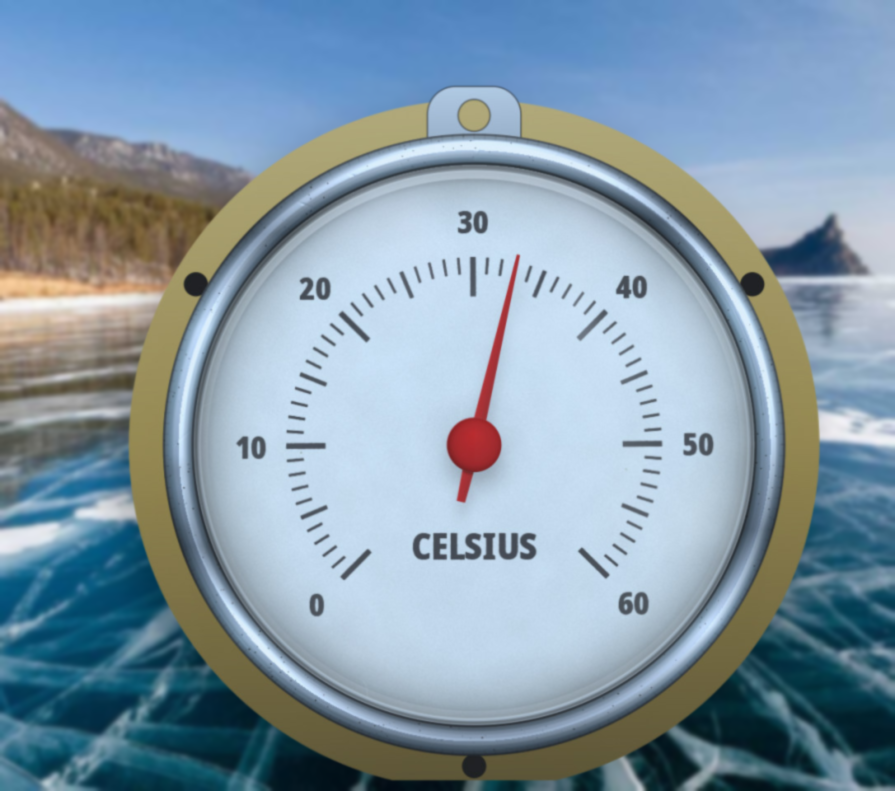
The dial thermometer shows **33** °C
